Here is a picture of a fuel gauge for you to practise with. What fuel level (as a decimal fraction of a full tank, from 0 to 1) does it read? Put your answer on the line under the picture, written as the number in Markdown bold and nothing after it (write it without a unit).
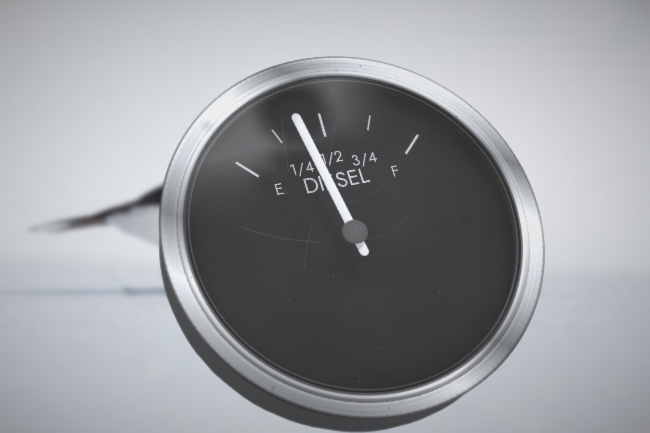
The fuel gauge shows **0.375**
